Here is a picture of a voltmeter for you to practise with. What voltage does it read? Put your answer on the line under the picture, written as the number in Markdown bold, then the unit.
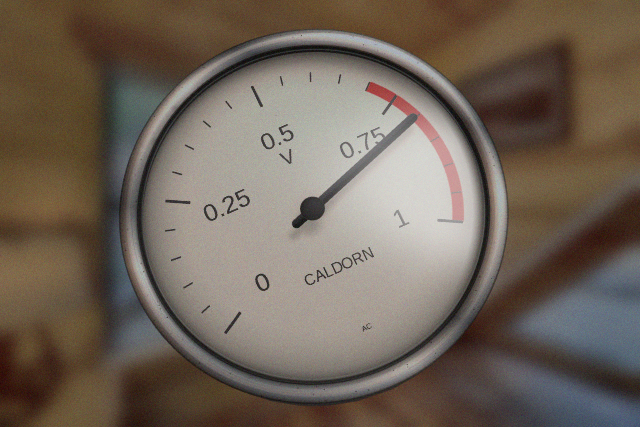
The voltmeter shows **0.8** V
